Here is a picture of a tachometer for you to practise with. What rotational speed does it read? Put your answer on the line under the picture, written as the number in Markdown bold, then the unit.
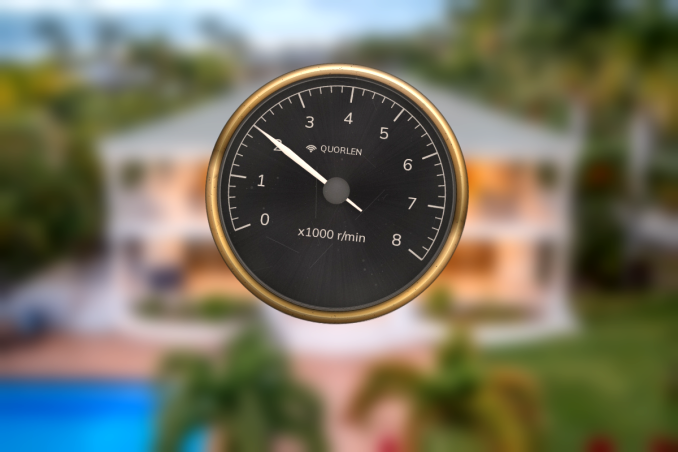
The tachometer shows **2000** rpm
